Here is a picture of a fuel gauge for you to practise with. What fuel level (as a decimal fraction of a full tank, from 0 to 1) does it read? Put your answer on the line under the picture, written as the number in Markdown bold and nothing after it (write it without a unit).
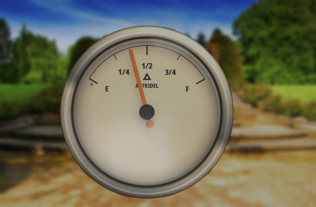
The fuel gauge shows **0.375**
